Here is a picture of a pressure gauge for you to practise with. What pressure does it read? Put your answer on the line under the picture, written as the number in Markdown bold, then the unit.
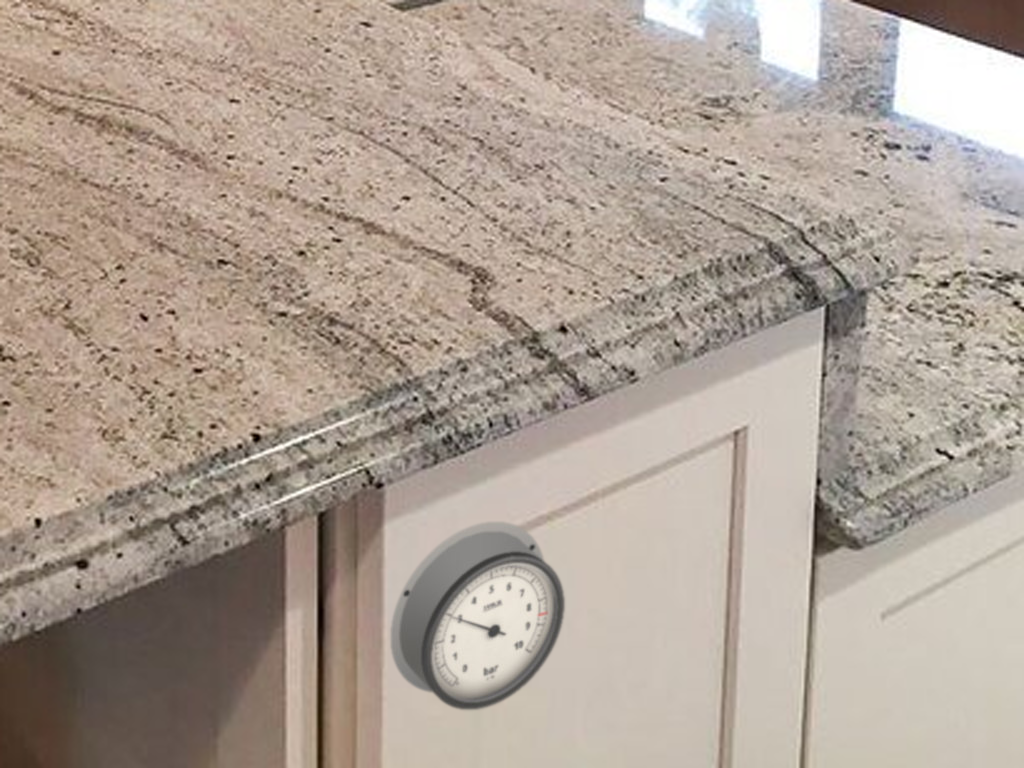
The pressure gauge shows **3** bar
